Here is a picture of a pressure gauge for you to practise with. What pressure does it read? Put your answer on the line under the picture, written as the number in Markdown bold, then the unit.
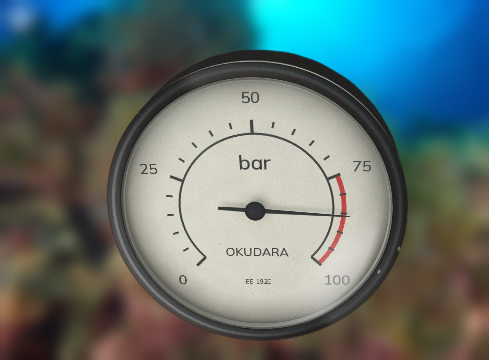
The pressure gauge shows **85** bar
